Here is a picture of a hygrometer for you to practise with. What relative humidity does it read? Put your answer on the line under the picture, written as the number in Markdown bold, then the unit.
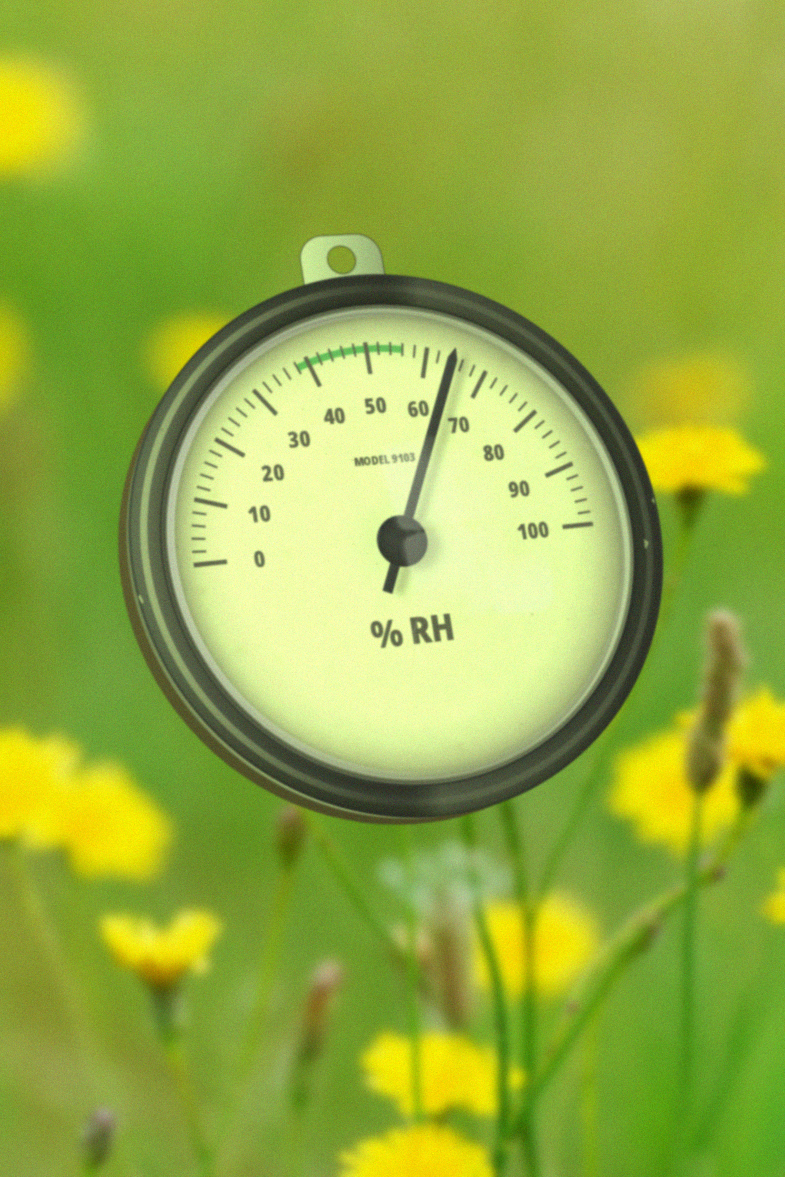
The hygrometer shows **64** %
